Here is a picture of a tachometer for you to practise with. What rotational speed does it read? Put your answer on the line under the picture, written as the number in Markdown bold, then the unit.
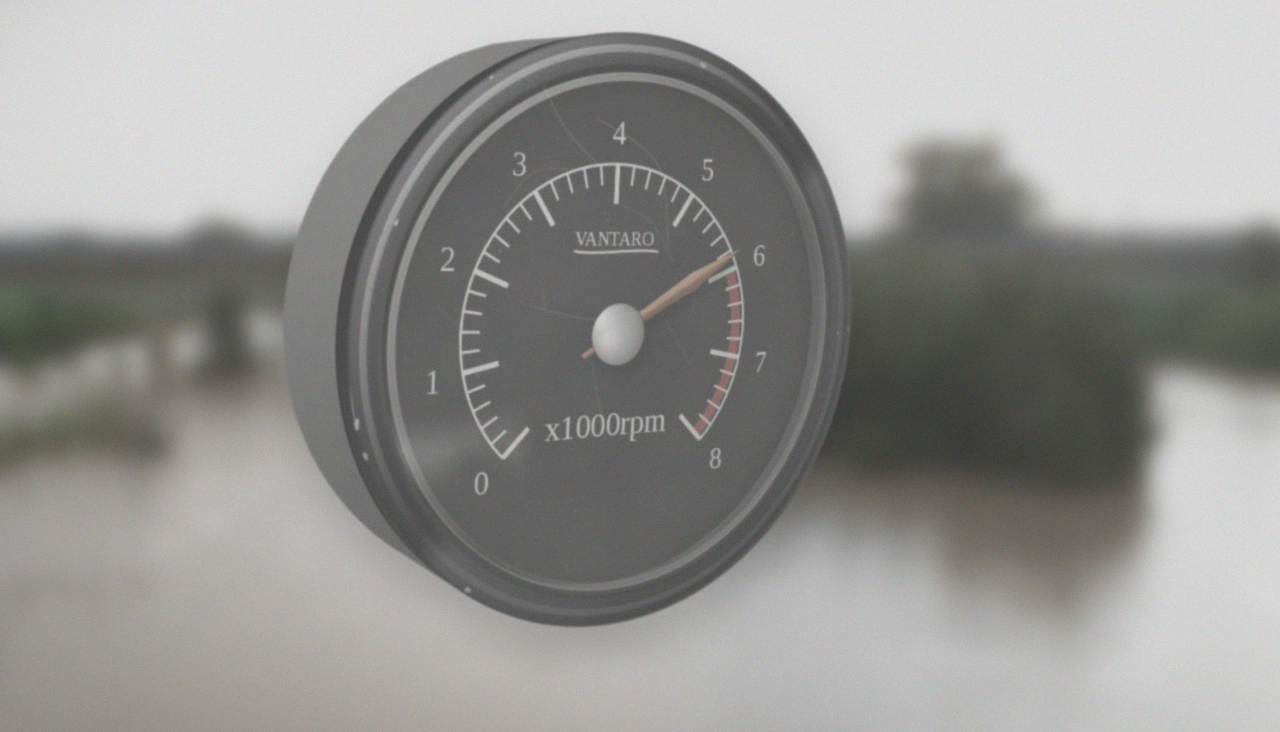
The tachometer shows **5800** rpm
